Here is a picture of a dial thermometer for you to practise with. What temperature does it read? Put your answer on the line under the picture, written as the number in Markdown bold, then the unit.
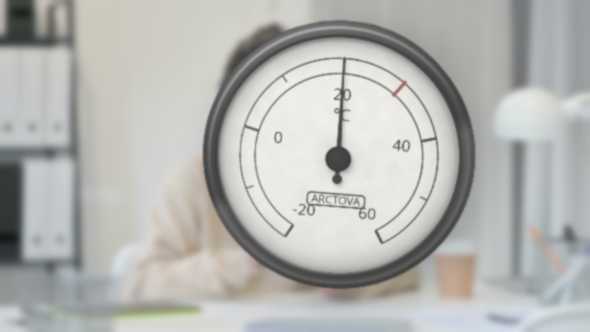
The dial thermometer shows **20** °C
